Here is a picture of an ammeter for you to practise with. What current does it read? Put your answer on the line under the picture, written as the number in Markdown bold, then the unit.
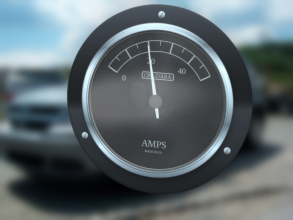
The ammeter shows **20** A
